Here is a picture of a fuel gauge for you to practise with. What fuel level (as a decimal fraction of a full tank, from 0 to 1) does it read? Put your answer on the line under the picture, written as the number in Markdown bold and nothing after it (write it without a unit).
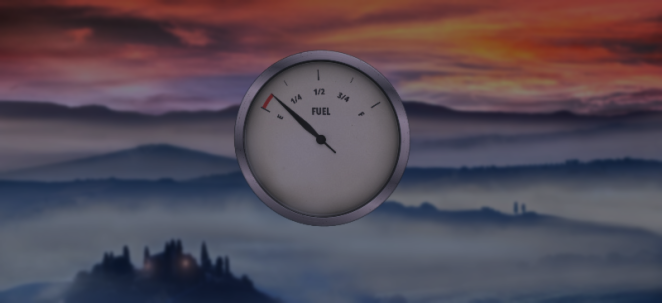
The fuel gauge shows **0.125**
